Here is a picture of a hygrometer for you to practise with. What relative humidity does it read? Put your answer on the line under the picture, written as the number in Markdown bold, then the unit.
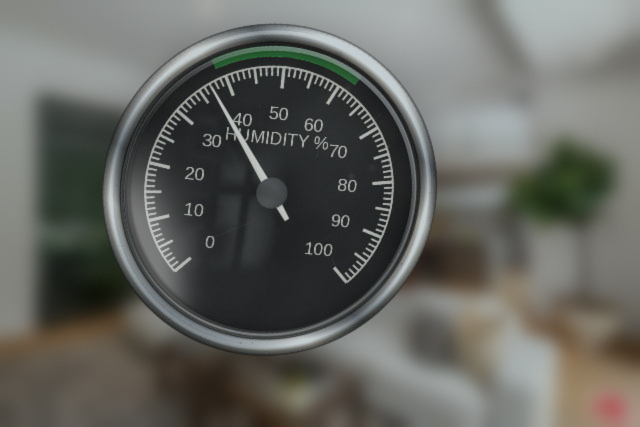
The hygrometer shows **37** %
